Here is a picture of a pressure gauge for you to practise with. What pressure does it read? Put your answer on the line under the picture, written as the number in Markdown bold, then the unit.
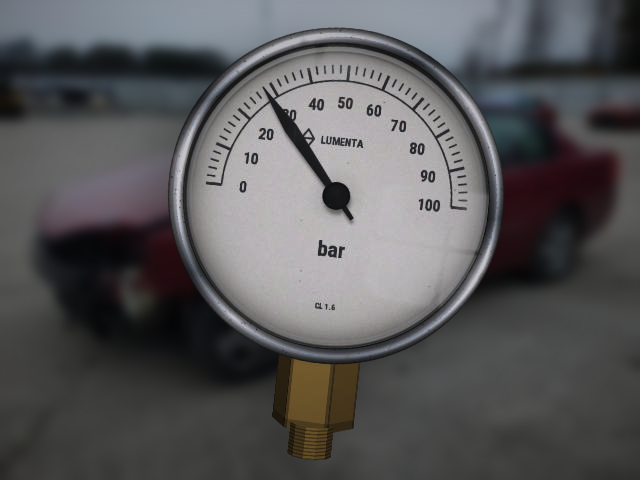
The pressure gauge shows **28** bar
